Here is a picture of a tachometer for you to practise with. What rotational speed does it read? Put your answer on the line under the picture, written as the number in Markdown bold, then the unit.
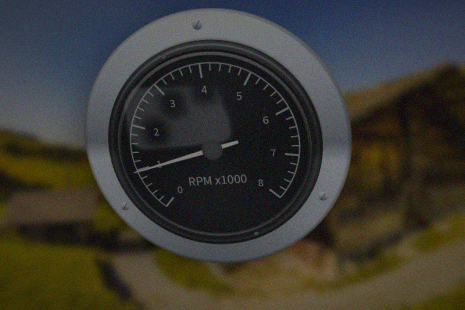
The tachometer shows **1000** rpm
